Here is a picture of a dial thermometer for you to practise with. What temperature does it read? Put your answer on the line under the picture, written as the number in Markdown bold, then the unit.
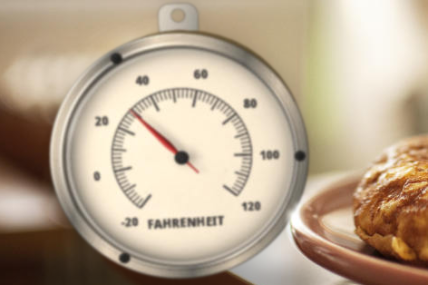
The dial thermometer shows **30** °F
